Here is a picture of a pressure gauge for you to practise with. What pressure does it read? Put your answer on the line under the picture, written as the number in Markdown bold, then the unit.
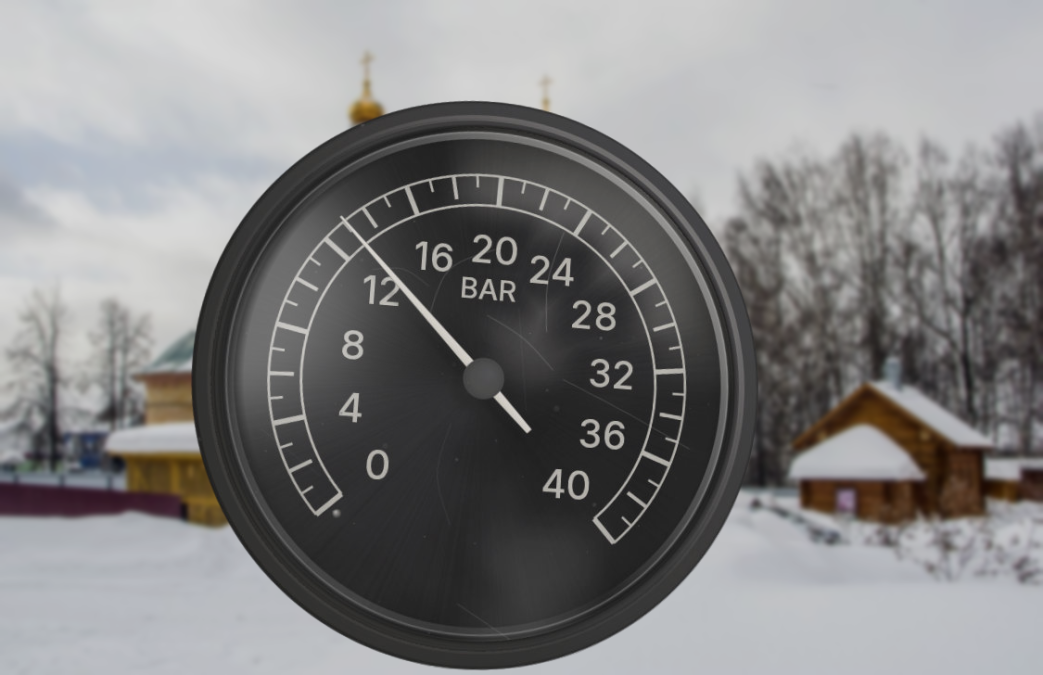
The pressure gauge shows **13** bar
